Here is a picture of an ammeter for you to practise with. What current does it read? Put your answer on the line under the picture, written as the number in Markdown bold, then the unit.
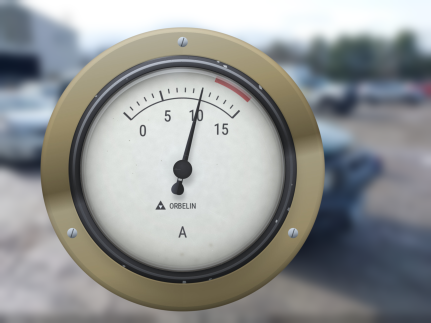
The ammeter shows **10** A
